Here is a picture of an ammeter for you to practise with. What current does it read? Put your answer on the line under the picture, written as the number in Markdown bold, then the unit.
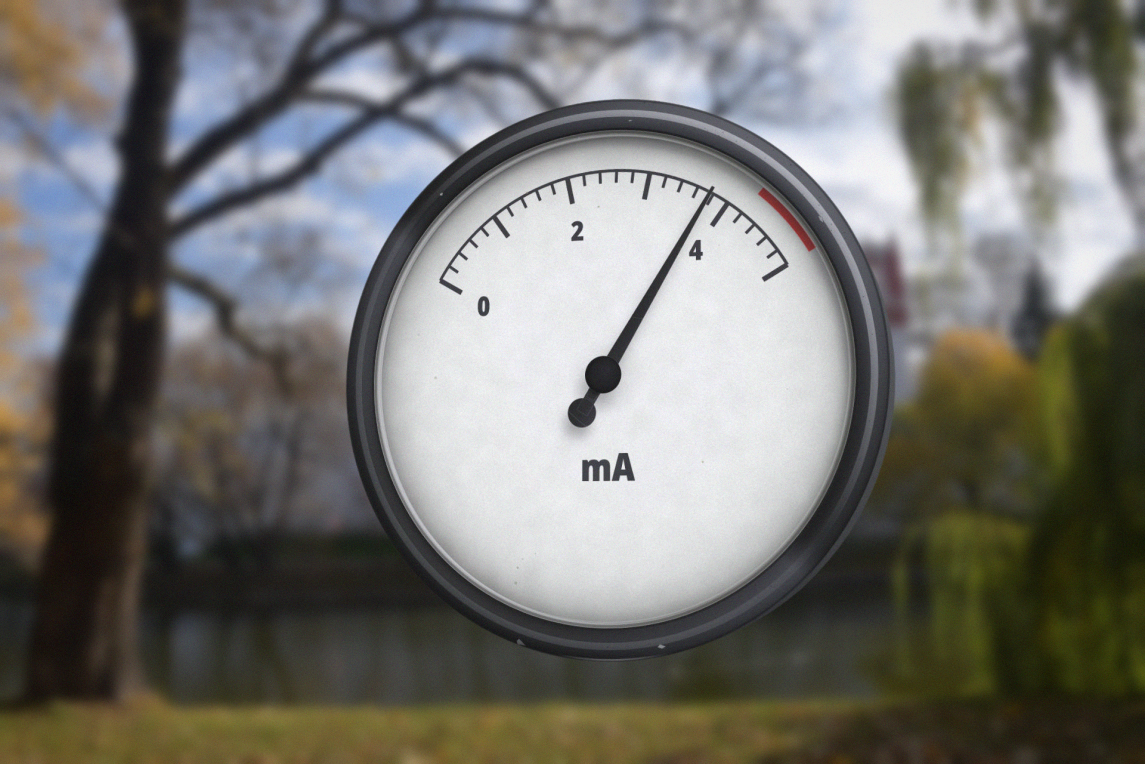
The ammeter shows **3.8** mA
